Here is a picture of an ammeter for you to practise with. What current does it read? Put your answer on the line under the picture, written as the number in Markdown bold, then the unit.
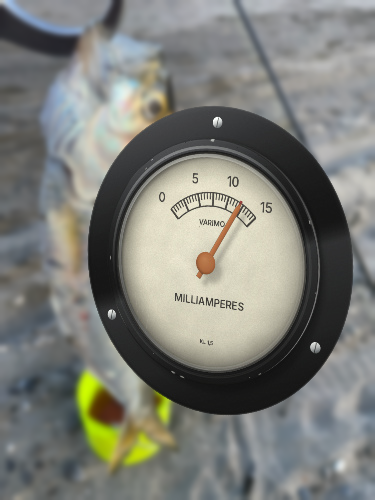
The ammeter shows **12.5** mA
